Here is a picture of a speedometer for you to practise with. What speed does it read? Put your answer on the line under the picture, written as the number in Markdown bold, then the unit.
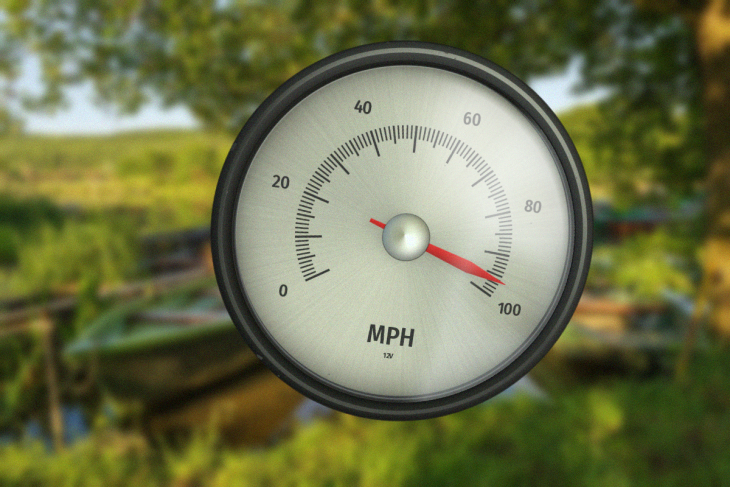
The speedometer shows **96** mph
